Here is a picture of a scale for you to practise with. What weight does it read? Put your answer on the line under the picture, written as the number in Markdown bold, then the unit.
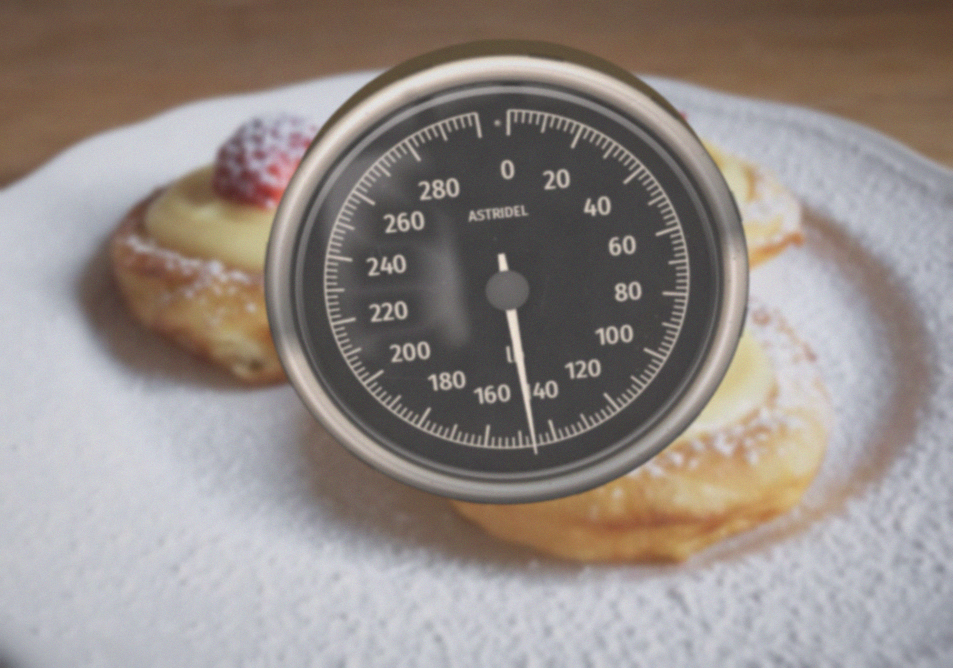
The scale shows **146** lb
